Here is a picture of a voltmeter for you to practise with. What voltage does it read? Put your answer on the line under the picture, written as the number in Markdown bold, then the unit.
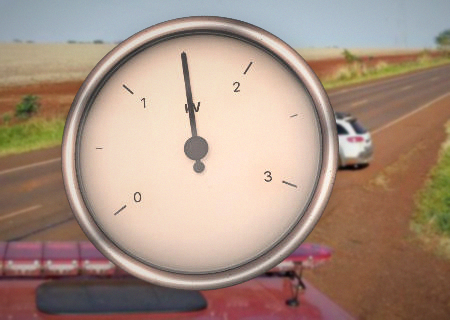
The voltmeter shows **1.5** kV
